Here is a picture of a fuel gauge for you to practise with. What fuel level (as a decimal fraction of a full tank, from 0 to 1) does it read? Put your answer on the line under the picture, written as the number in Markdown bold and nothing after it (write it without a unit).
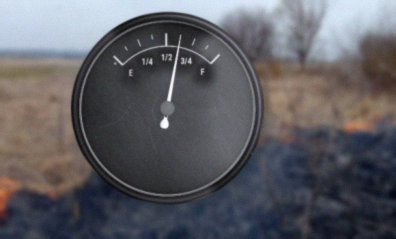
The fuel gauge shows **0.625**
